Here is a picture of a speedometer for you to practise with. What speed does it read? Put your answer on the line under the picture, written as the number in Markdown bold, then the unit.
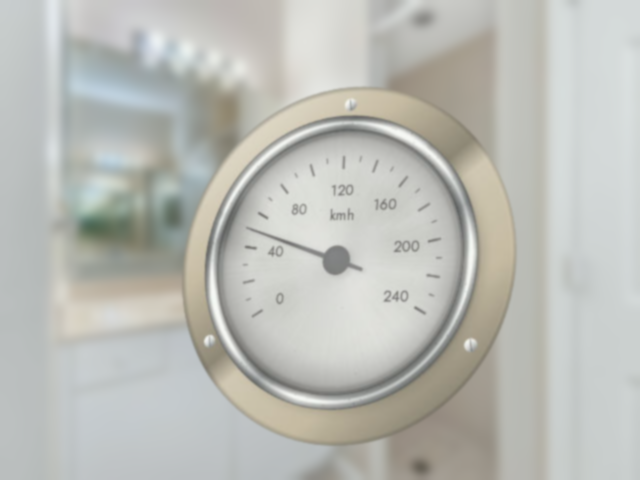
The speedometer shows **50** km/h
